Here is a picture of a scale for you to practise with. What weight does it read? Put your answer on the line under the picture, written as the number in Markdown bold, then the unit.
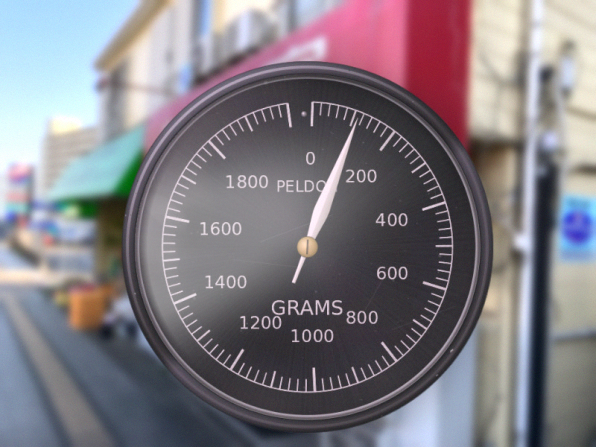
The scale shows **110** g
